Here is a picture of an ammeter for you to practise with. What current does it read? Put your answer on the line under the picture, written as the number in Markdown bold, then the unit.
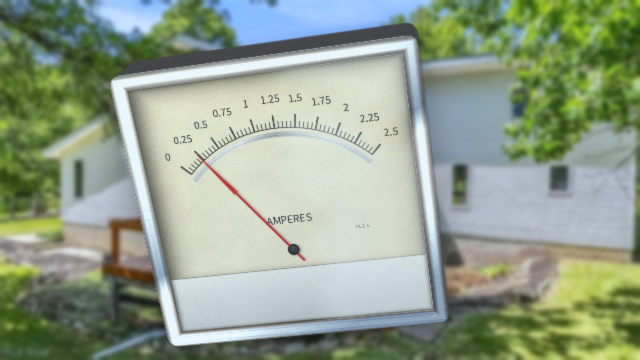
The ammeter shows **0.25** A
